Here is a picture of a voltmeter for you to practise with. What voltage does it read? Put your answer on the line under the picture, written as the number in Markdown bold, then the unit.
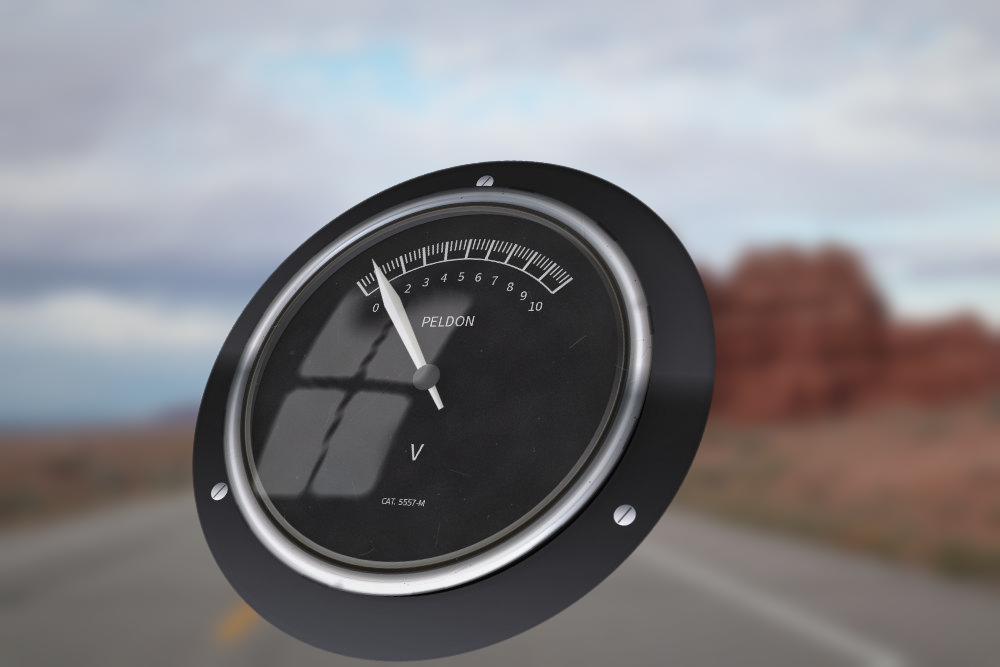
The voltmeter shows **1** V
